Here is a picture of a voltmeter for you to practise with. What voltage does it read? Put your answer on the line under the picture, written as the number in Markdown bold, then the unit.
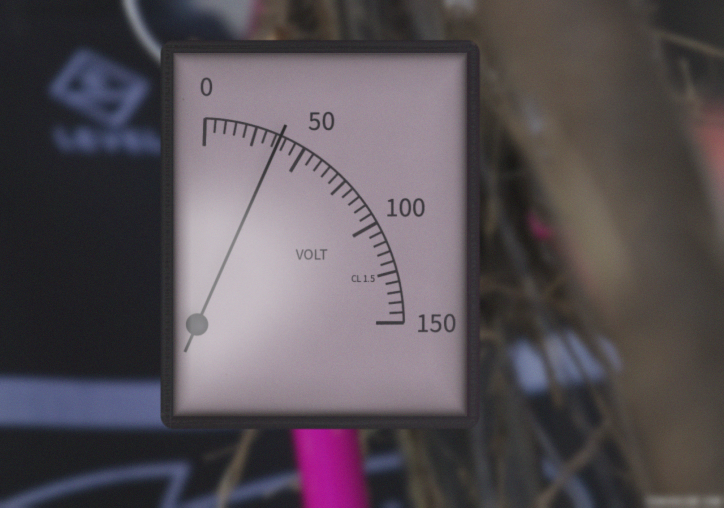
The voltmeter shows **37.5** V
